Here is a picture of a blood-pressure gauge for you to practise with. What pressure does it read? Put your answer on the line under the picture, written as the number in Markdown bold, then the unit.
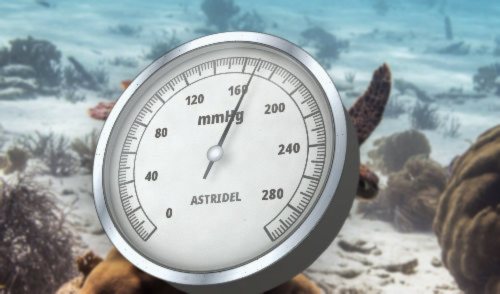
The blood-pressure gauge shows **170** mmHg
